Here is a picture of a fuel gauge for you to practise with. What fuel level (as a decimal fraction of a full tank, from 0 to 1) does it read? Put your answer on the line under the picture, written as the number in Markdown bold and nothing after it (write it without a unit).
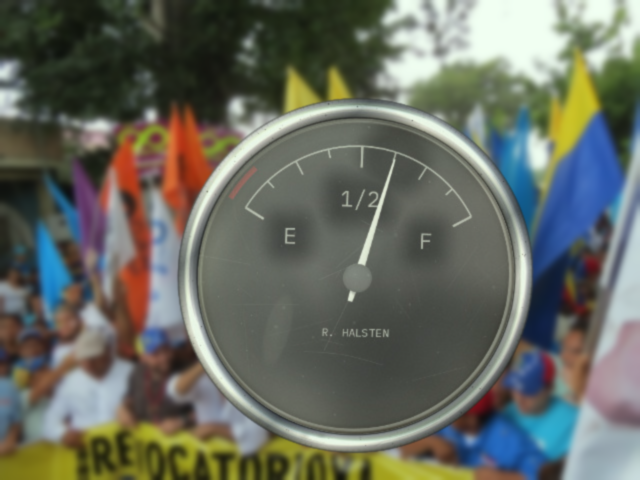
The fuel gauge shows **0.625**
